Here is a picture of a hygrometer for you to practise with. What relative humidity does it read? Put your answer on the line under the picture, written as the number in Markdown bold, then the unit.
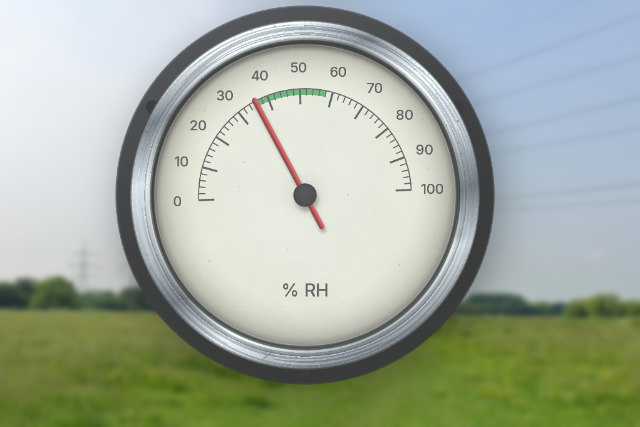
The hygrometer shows **36** %
